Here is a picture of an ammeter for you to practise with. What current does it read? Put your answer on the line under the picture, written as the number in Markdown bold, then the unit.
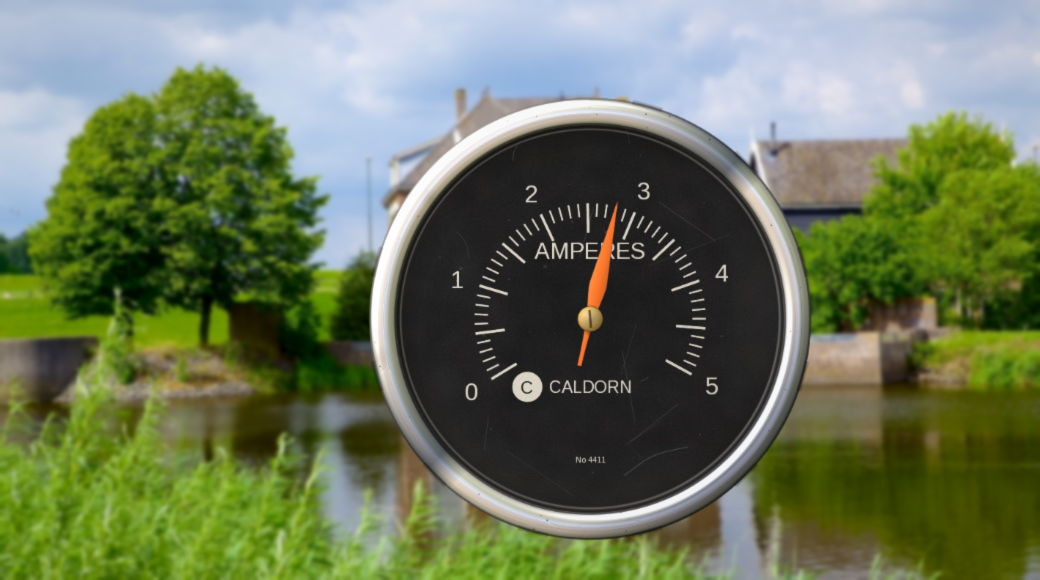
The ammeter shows **2.8** A
